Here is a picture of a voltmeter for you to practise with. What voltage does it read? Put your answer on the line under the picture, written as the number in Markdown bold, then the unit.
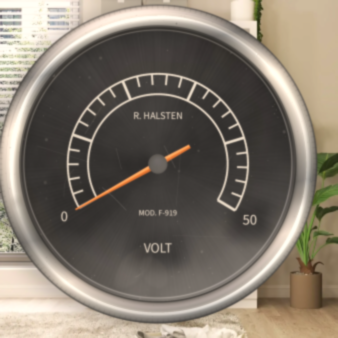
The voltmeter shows **0** V
